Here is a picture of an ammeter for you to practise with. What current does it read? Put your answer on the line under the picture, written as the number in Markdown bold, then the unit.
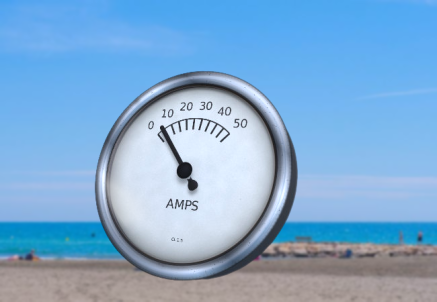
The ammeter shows **5** A
